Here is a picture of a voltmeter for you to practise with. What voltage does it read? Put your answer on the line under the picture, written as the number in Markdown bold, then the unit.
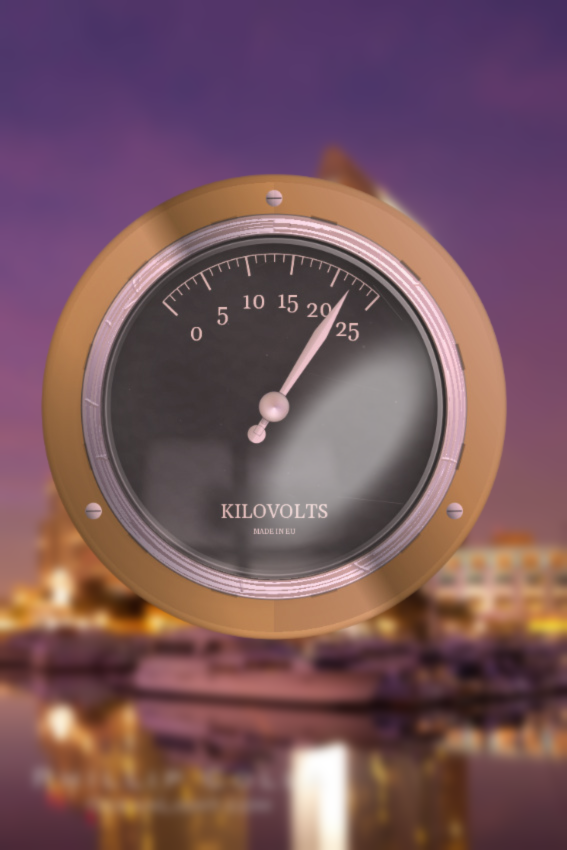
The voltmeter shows **22** kV
